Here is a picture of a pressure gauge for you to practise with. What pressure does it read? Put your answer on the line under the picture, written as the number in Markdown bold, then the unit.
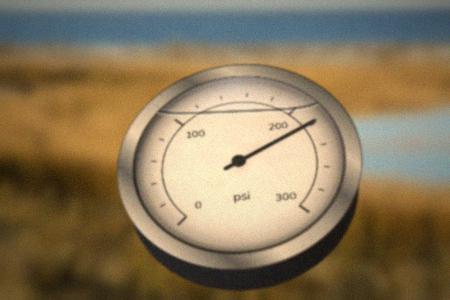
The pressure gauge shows **220** psi
